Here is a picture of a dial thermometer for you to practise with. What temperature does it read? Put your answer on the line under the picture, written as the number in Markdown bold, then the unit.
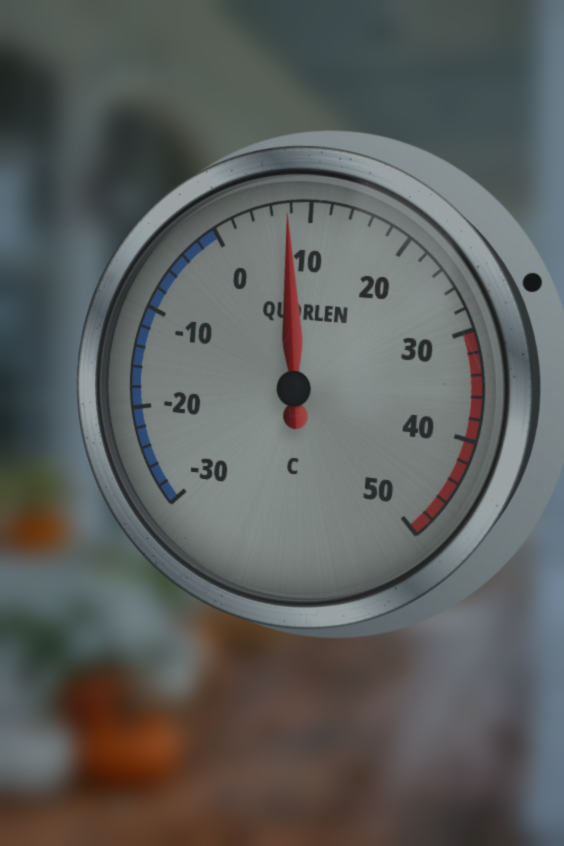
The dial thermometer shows **8** °C
